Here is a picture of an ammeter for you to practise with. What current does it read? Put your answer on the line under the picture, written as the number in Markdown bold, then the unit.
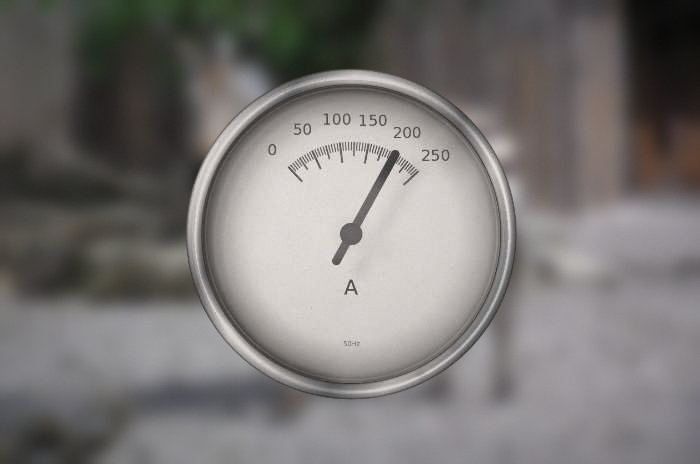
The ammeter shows **200** A
